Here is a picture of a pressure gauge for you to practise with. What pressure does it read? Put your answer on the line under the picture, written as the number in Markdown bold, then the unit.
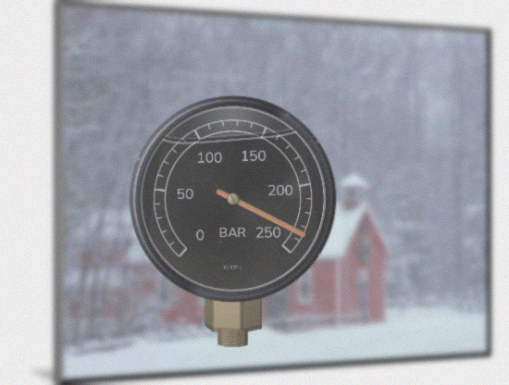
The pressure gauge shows **235** bar
